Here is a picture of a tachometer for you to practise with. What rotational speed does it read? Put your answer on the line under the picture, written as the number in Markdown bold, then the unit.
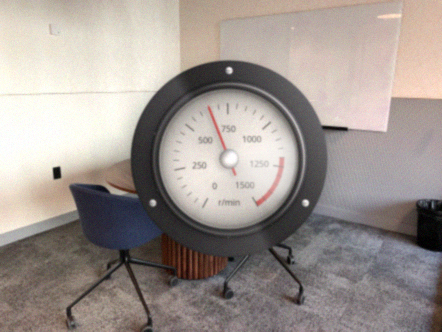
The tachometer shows **650** rpm
